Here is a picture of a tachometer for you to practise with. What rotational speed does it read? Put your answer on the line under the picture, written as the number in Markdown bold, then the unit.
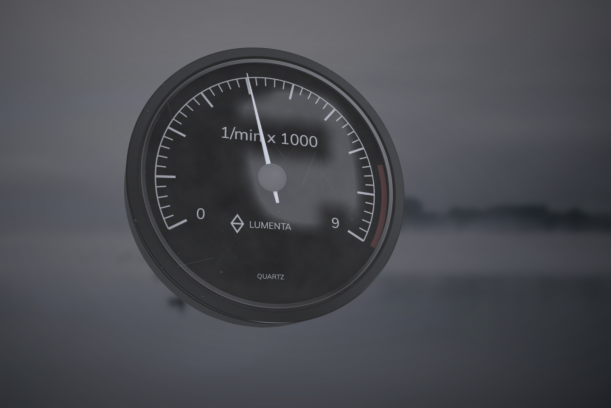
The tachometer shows **4000** rpm
